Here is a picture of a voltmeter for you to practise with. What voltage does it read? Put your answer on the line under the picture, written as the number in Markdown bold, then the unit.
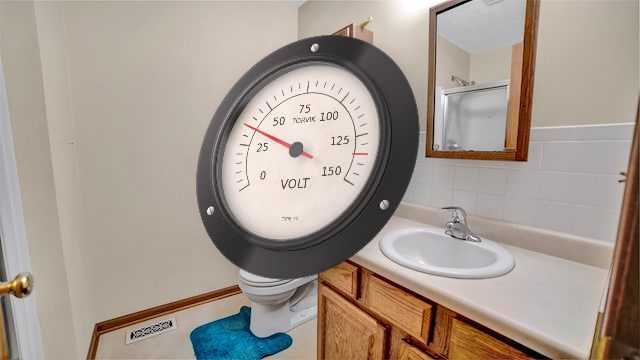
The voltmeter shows **35** V
